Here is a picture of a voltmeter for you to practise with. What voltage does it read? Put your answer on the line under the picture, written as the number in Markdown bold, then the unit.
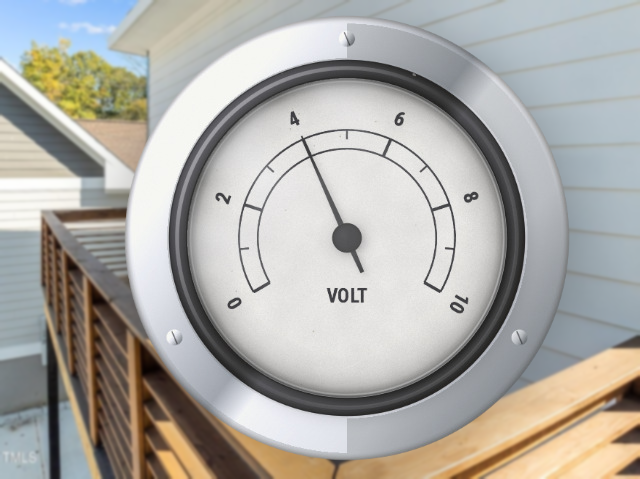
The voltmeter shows **4** V
